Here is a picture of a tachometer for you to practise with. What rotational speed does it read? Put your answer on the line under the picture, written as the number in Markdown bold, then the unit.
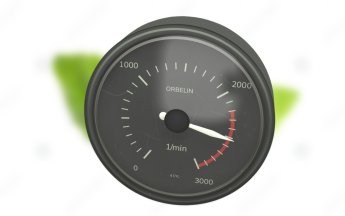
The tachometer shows **2500** rpm
